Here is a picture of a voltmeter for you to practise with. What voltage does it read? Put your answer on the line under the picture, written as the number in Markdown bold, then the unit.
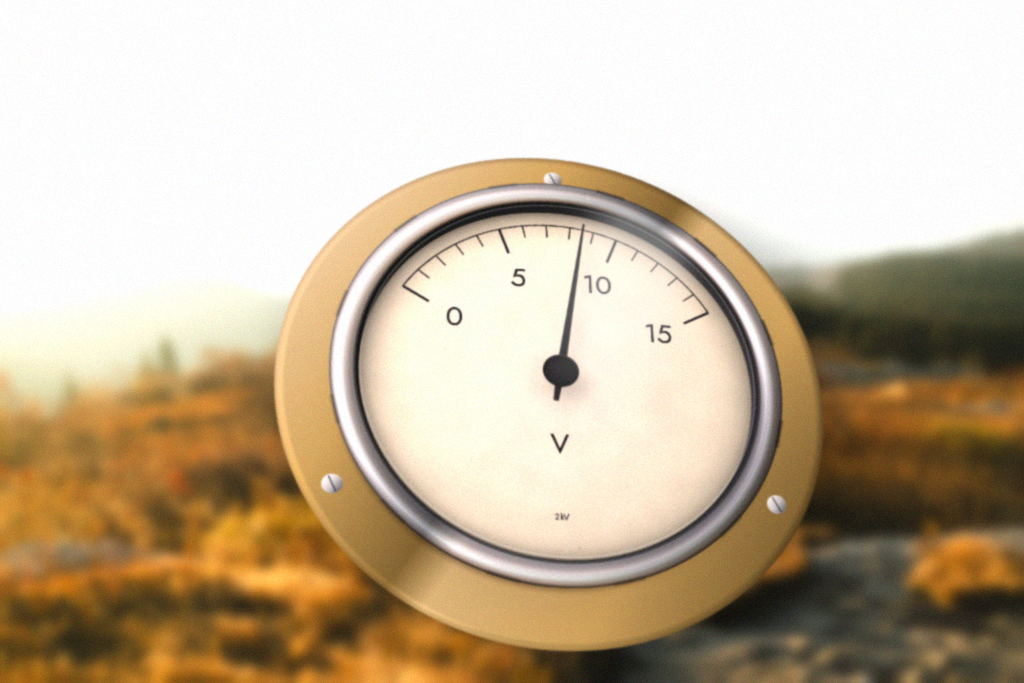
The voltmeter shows **8.5** V
